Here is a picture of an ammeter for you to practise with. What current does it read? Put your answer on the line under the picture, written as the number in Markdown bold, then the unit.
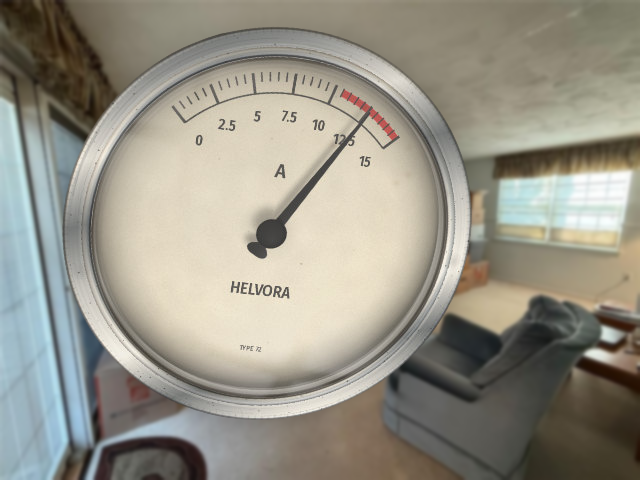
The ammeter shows **12.5** A
